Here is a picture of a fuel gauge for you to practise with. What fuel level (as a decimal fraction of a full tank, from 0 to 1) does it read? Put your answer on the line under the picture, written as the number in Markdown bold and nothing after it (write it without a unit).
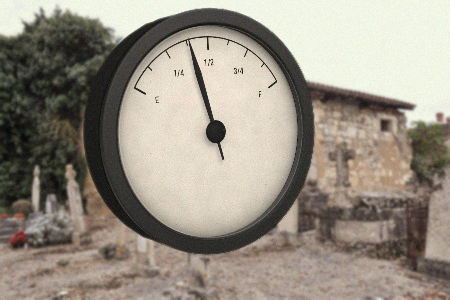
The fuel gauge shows **0.375**
